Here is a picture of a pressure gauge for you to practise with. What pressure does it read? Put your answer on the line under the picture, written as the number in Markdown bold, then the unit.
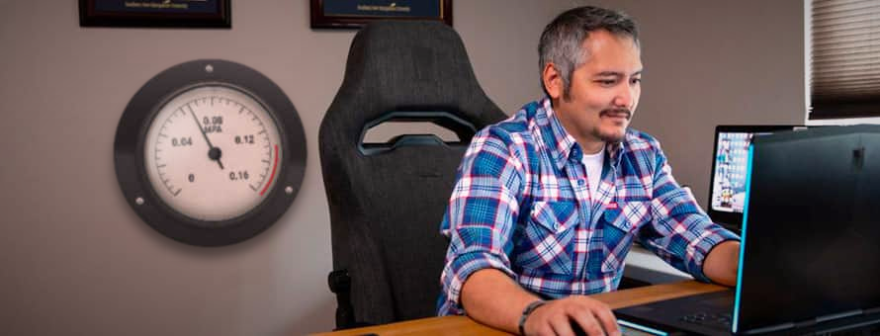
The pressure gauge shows **0.065** MPa
